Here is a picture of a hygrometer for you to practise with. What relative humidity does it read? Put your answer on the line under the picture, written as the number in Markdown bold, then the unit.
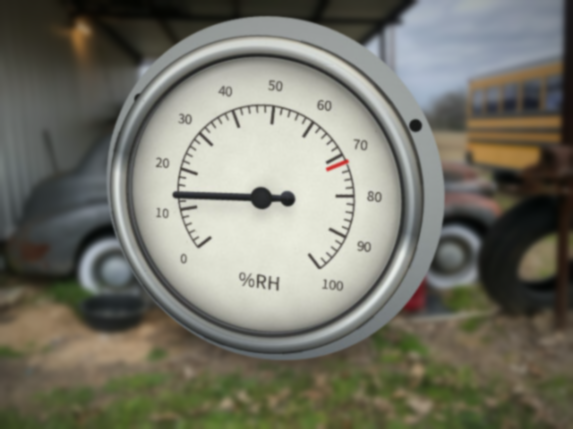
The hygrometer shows **14** %
